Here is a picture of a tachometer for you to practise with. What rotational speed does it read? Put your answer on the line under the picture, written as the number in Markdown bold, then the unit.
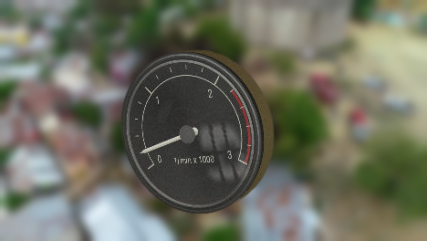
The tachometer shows **200** rpm
